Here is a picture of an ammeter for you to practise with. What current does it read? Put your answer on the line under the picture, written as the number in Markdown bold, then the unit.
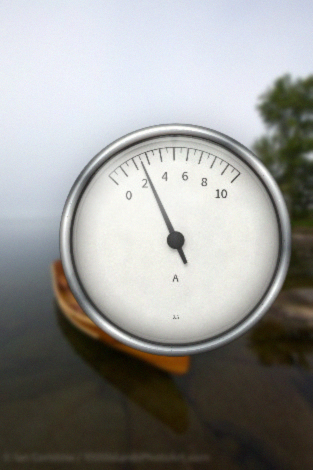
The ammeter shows **2.5** A
